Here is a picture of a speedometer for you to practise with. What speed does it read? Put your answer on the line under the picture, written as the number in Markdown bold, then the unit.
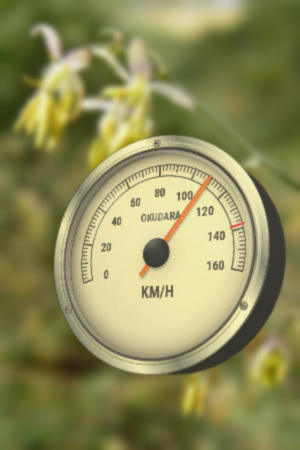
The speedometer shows **110** km/h
